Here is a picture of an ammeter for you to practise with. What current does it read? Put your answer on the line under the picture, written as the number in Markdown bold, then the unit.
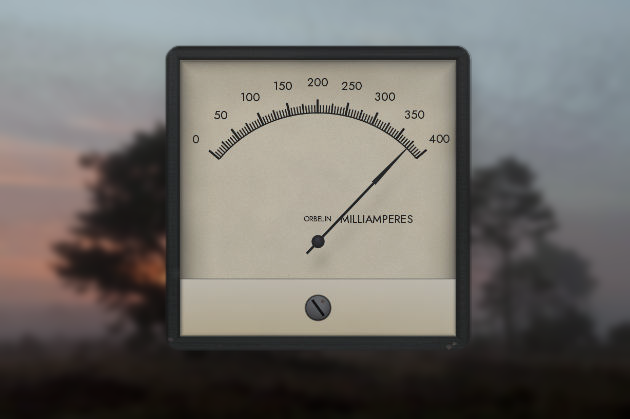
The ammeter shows **375** mA
